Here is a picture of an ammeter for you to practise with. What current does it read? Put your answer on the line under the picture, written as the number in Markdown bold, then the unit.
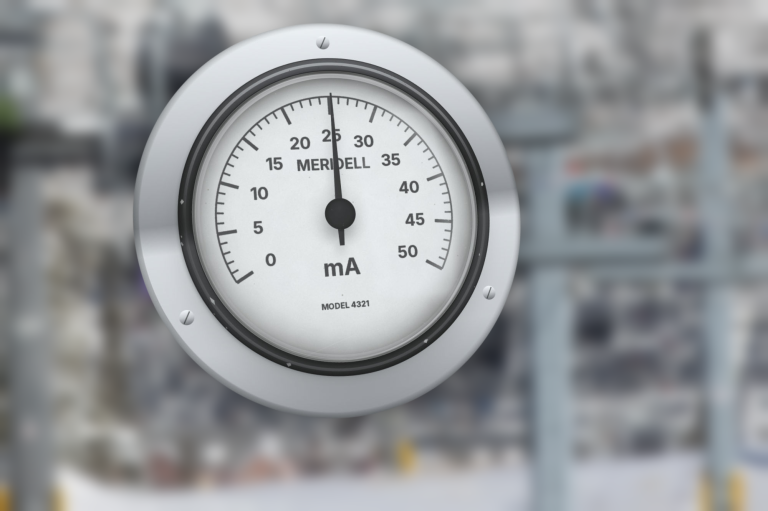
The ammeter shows **25** mA
